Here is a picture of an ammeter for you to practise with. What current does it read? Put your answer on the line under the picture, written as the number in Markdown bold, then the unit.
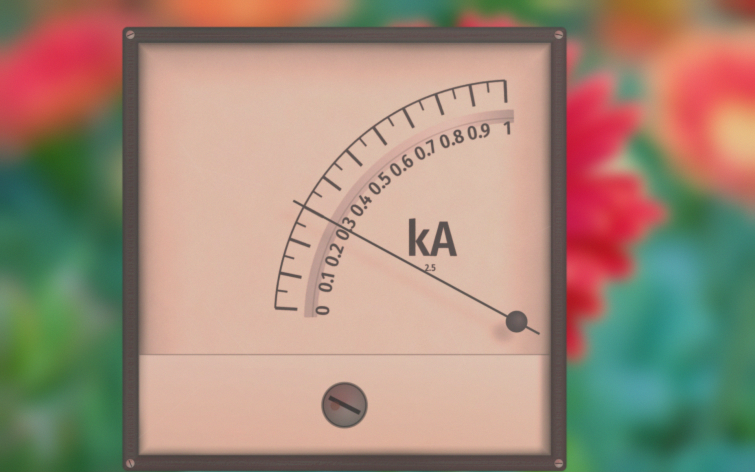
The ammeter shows **0.3** kA
